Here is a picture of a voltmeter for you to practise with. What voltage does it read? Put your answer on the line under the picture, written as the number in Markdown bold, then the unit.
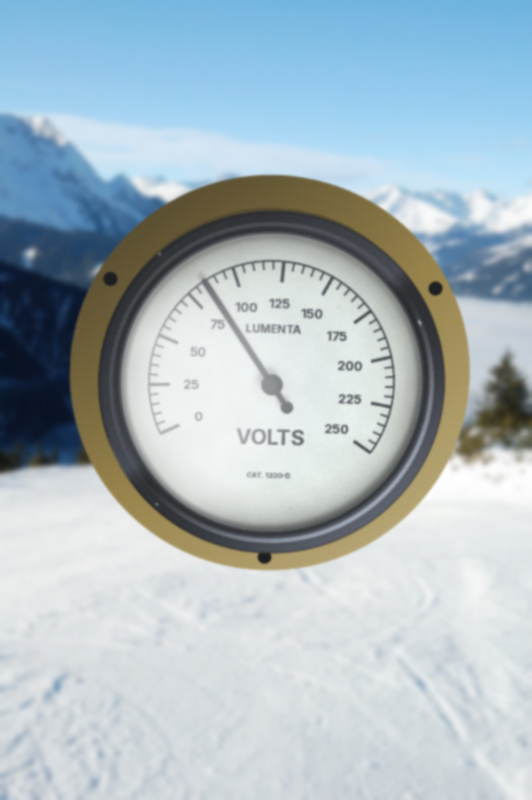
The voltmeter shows **85** V
